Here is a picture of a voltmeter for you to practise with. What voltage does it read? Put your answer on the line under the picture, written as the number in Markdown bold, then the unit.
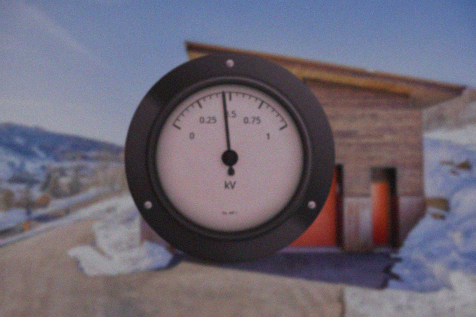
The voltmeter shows **0.45** kV
